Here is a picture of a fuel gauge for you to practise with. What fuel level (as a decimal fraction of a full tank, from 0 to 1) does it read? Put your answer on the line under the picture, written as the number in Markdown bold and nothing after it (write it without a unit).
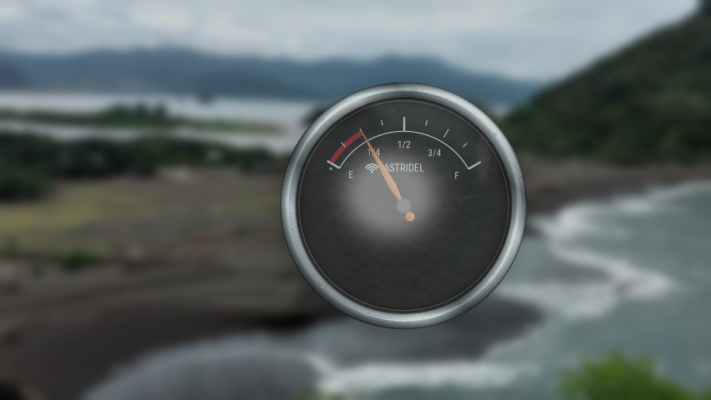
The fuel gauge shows **0.25**
